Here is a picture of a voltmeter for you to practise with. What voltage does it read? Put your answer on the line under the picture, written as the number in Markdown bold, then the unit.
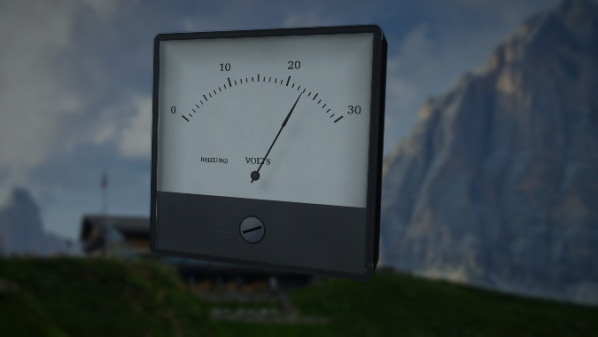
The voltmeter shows **23** V
